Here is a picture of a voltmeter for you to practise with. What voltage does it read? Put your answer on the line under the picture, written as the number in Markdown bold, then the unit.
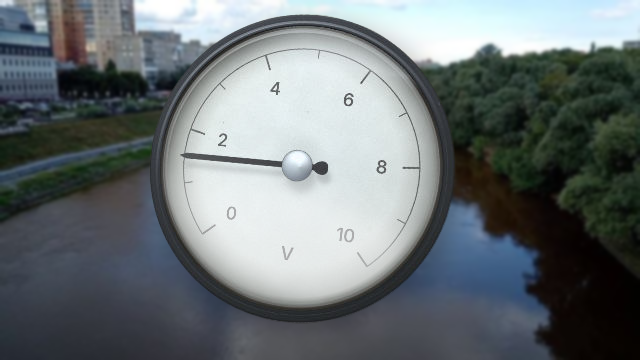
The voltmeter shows **1.5** V
